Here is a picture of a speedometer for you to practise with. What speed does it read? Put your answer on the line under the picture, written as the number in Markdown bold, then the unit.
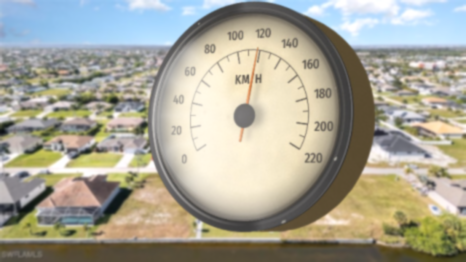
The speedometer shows **120** km/h
